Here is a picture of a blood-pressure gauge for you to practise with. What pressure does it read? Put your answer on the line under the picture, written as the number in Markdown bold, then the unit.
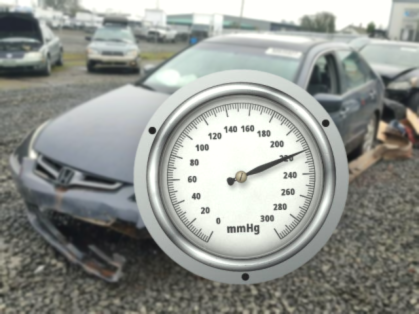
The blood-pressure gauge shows **220** mmHg
